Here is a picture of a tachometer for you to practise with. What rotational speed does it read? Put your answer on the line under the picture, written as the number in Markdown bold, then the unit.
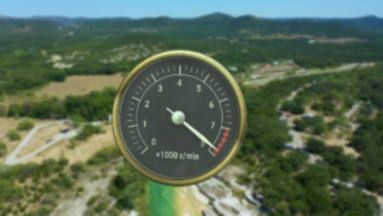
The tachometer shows **7800** rpm
